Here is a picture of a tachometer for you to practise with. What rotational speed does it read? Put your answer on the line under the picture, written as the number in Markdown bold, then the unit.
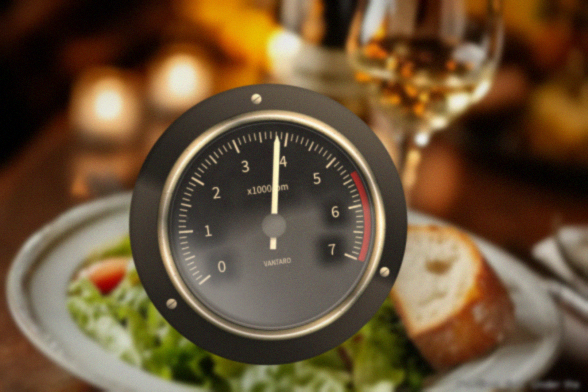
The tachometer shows **3800** rpm
